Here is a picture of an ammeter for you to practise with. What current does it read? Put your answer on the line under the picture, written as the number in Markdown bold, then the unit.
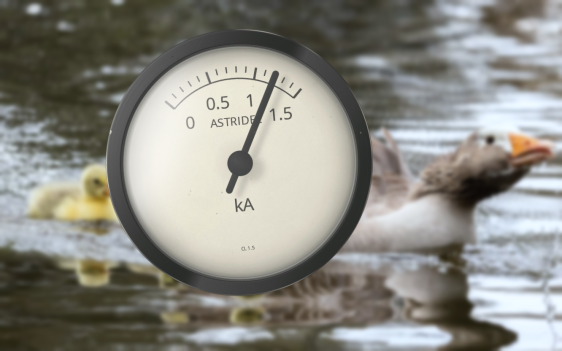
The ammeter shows **1.2** kA
